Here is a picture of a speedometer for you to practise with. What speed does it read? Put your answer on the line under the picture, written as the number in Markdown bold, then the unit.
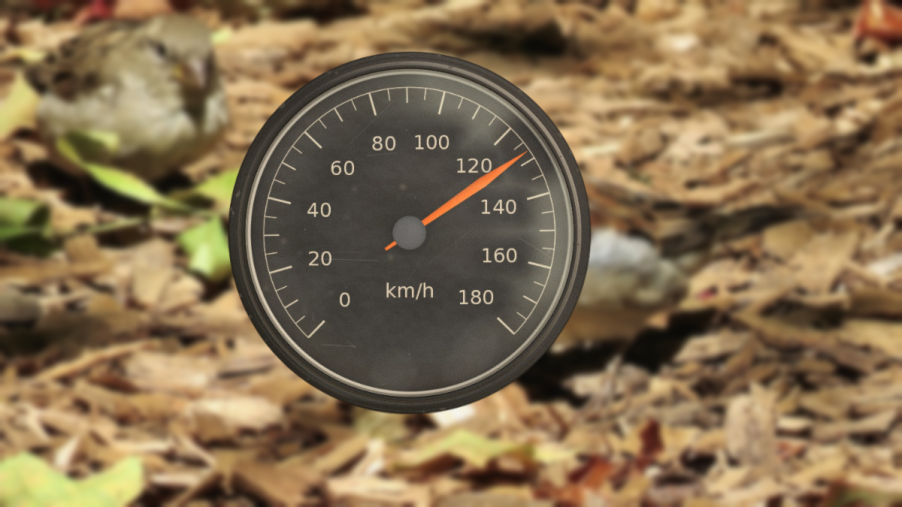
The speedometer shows **127.5** km/h
